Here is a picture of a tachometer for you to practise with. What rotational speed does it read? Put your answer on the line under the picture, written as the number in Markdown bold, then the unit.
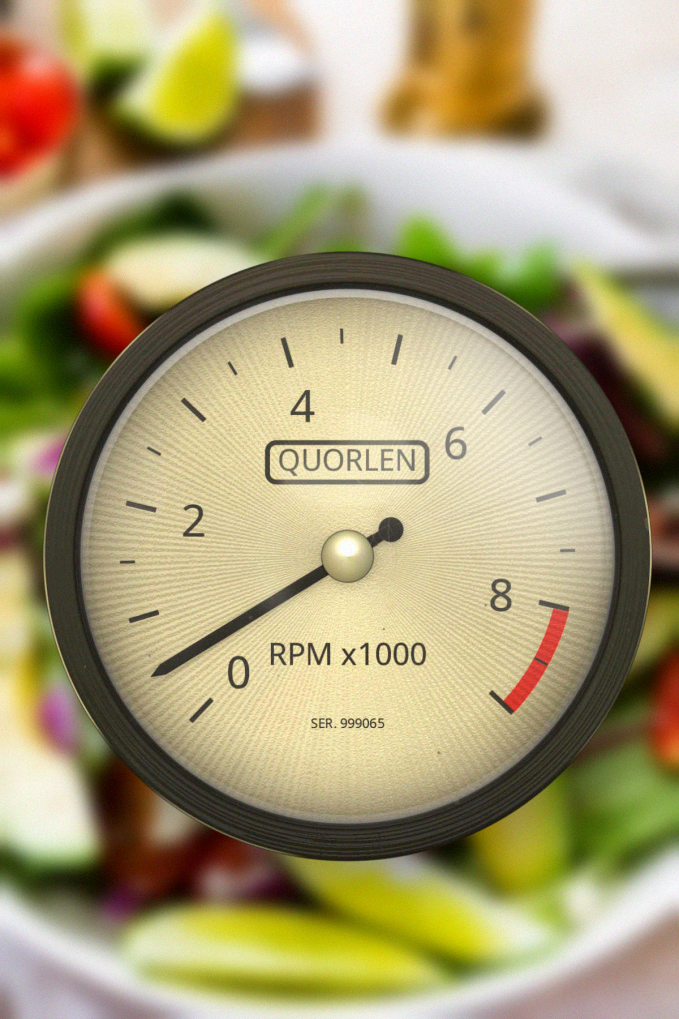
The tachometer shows **500** rpm
